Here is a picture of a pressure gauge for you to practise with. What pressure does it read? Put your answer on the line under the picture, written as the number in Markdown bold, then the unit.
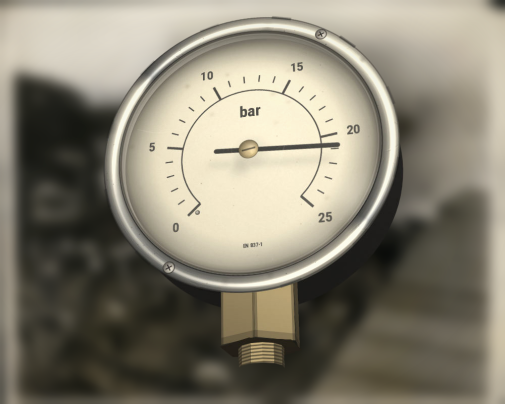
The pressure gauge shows **21** bar
